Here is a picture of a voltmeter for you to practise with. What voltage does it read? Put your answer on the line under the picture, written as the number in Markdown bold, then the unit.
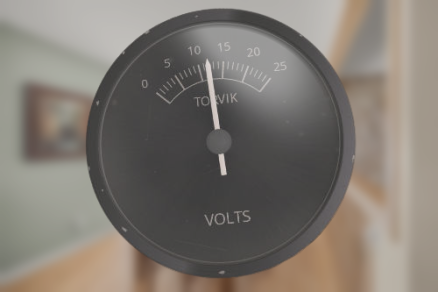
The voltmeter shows **12** V
